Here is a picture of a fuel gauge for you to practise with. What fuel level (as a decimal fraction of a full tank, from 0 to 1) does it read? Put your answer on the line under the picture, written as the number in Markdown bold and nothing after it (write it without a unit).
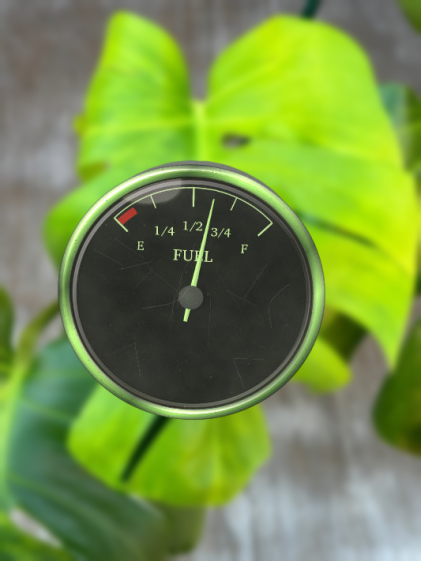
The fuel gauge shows **0.625**
